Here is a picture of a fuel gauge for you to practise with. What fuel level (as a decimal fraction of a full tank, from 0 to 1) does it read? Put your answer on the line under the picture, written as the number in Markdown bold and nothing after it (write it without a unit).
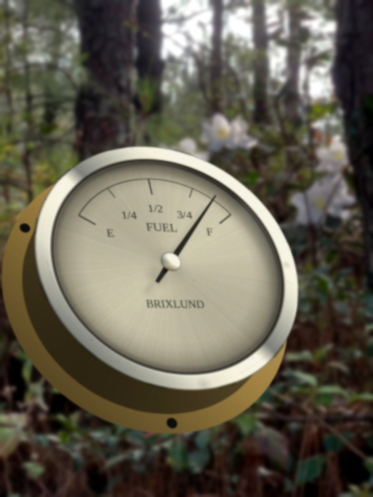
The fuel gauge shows **0.875**
